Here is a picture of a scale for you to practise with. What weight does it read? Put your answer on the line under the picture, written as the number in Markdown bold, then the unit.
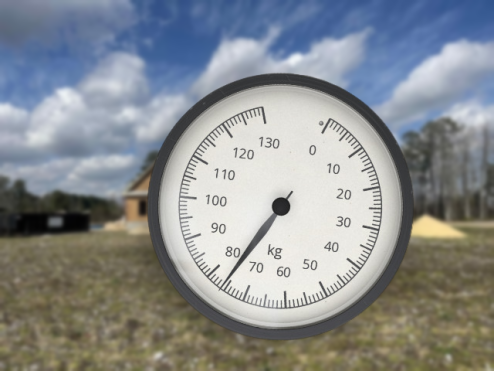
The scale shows **76** kg
